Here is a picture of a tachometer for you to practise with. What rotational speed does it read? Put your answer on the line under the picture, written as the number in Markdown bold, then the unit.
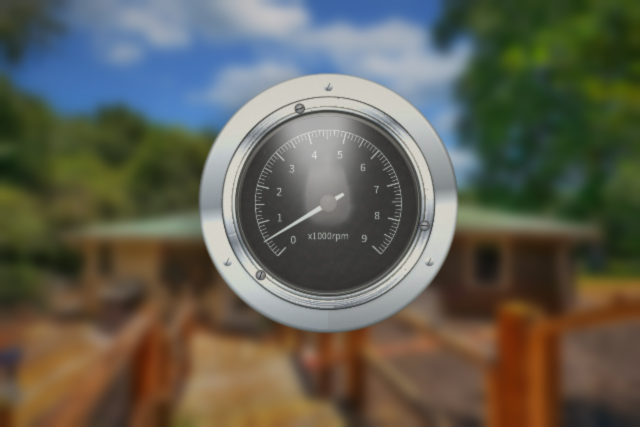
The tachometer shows **500** rpm
